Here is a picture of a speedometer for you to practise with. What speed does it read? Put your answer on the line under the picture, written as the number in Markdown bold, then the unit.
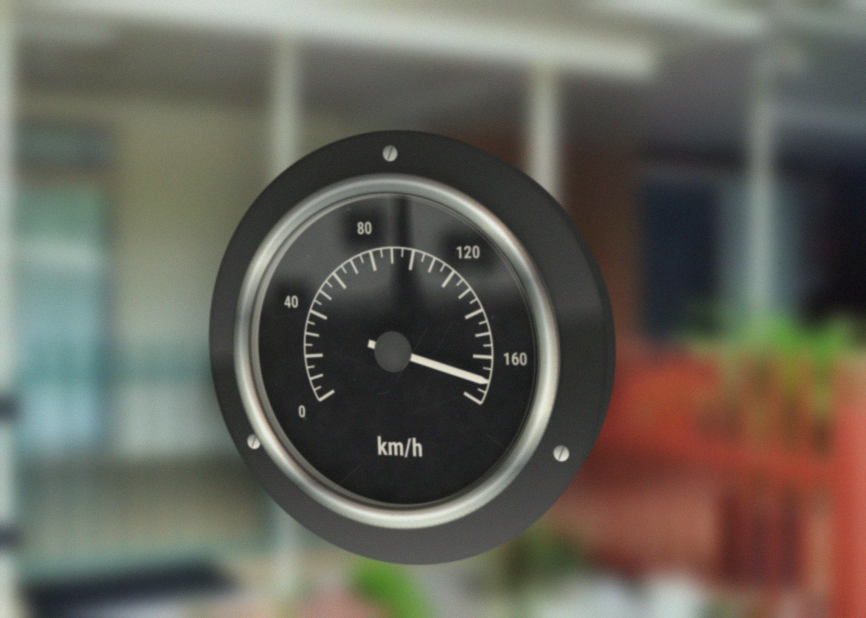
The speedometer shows **170** km/h
